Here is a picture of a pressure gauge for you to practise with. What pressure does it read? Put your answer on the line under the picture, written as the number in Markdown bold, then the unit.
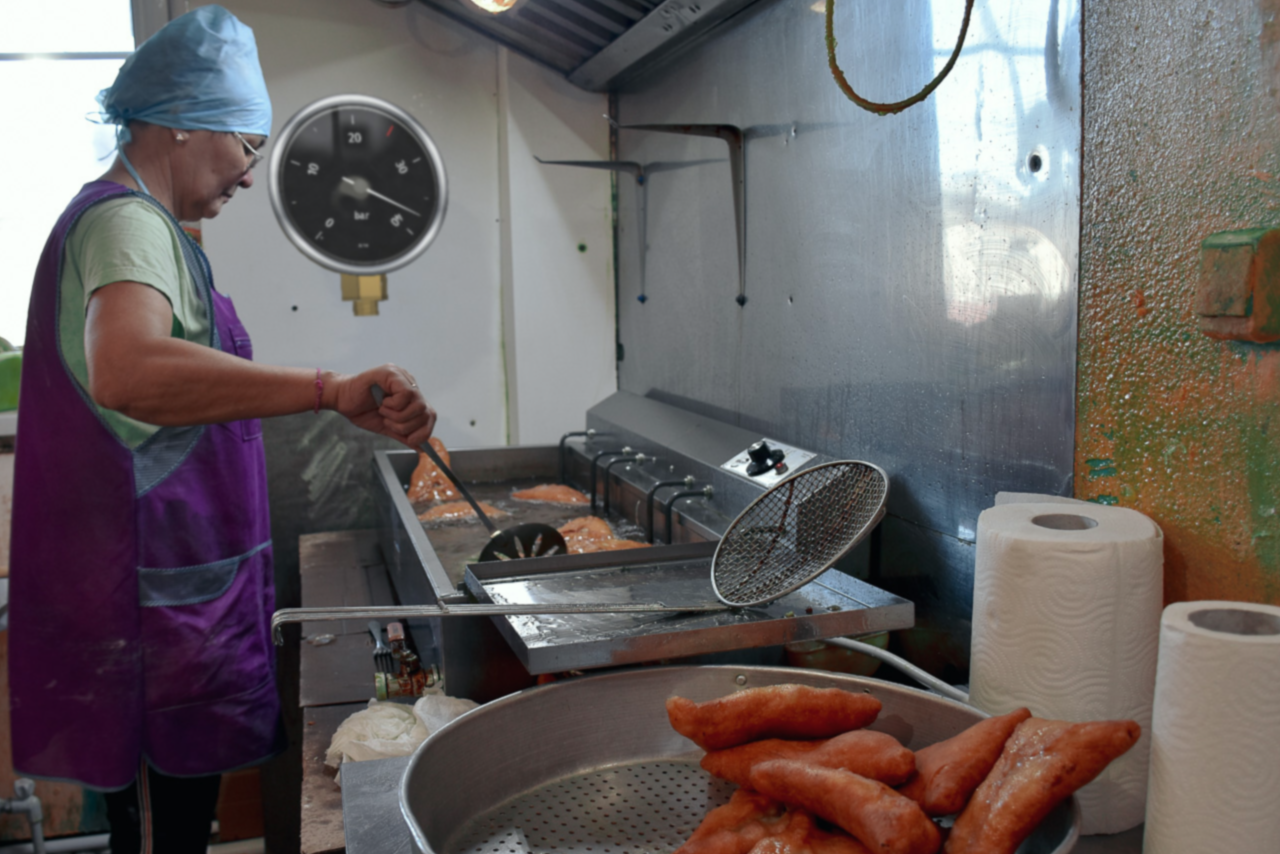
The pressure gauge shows **37.5** bar
